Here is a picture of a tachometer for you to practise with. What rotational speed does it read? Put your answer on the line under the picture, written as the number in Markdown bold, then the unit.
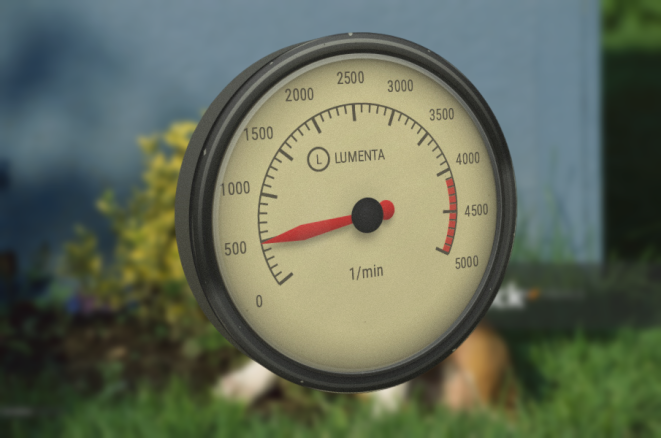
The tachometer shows **500** rpm
